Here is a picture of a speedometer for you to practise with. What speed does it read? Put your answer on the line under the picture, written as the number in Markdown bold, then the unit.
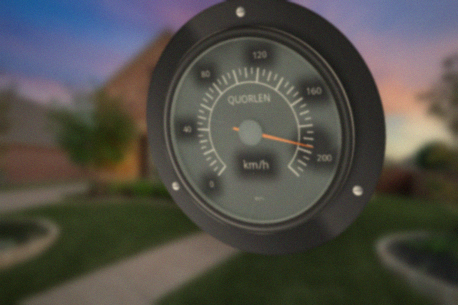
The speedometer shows **195** km/h
